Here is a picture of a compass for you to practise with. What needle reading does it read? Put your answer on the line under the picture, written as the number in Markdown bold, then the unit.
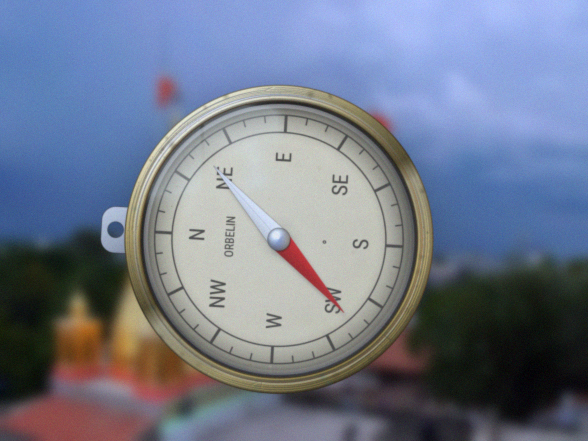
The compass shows **225** °
